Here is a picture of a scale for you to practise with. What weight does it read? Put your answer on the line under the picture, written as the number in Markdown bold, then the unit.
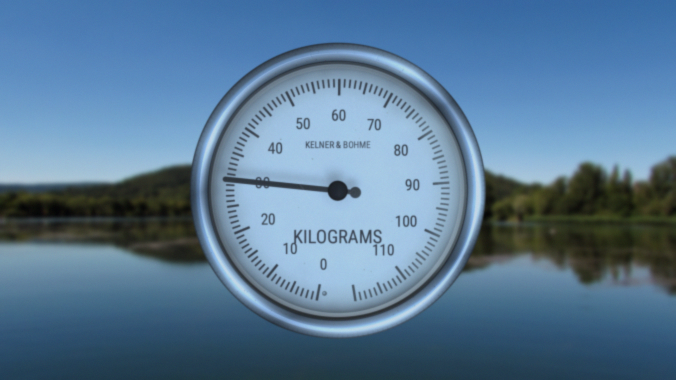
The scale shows **30** kg
